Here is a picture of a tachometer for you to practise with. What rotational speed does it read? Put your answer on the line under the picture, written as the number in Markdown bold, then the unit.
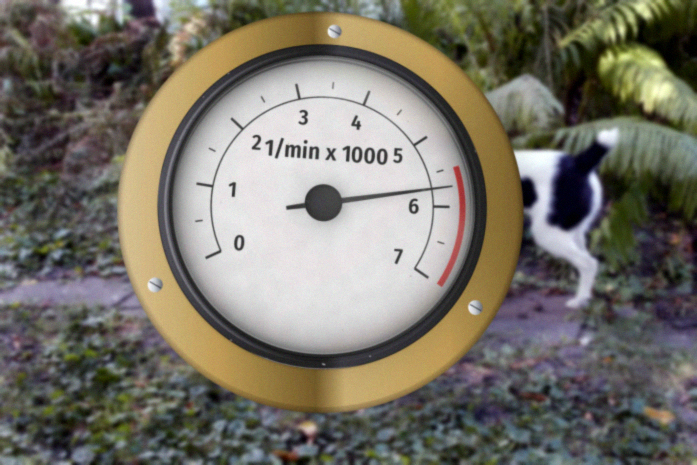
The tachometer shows **5750** rpm
